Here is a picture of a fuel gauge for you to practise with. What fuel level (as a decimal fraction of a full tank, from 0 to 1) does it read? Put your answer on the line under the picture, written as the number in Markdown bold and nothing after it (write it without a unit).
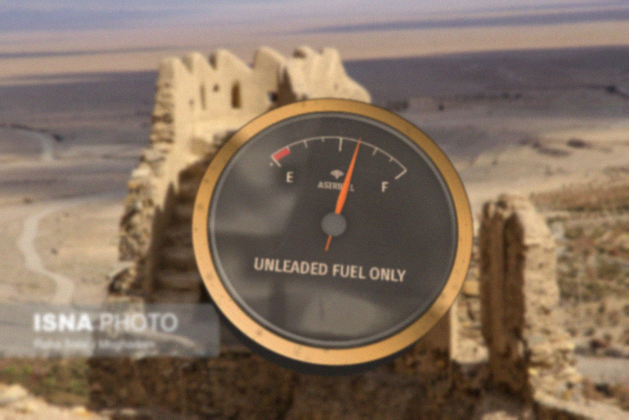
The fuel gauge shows **0.625**
